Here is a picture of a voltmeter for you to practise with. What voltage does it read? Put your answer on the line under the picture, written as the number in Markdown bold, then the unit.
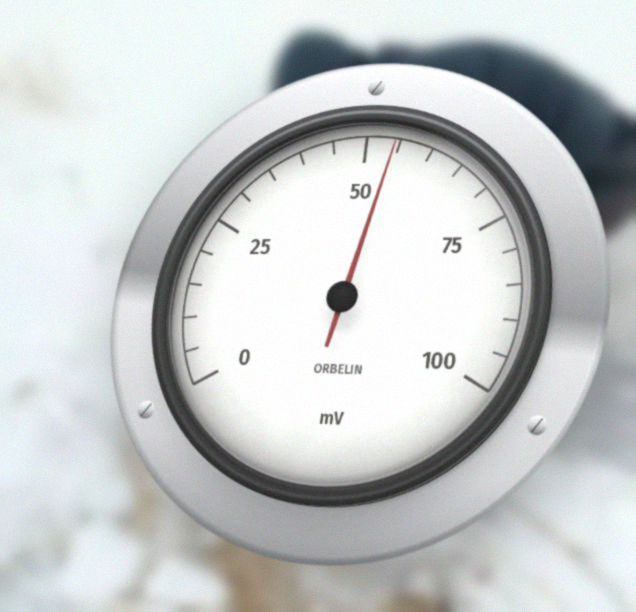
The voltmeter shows **55** mV
